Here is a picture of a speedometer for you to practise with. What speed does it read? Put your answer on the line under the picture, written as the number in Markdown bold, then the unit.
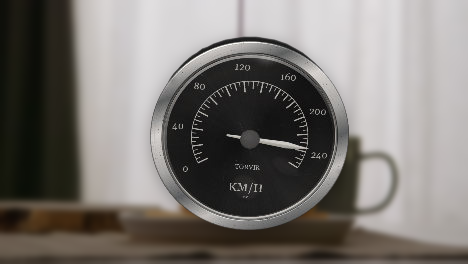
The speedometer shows **235** km/h
